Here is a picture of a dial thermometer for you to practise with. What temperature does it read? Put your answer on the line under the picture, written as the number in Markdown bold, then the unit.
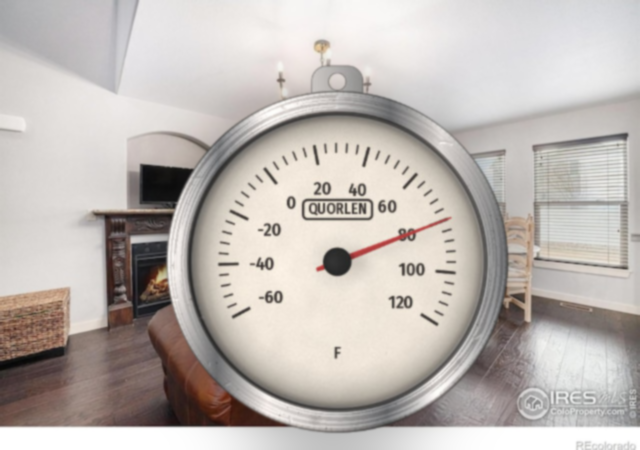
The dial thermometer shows **80** °F
